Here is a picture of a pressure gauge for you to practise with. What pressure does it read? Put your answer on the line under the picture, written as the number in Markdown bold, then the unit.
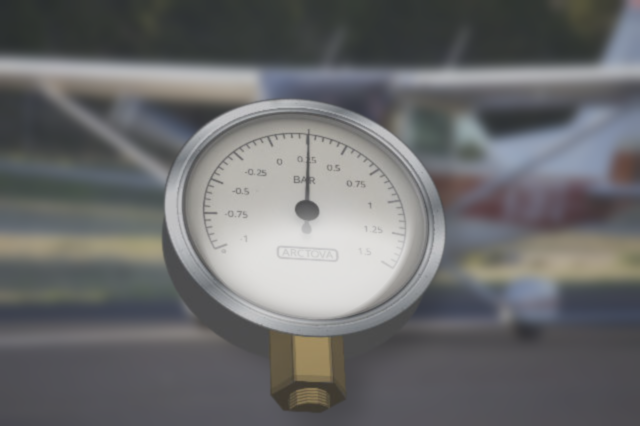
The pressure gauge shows **0.25** bar
